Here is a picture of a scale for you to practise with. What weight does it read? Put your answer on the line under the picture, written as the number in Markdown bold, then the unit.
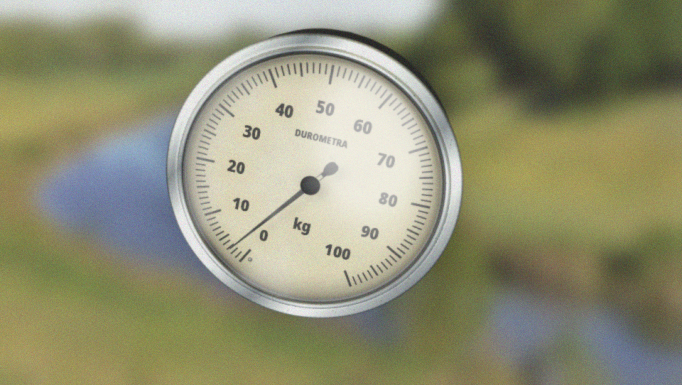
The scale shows **3** kg
